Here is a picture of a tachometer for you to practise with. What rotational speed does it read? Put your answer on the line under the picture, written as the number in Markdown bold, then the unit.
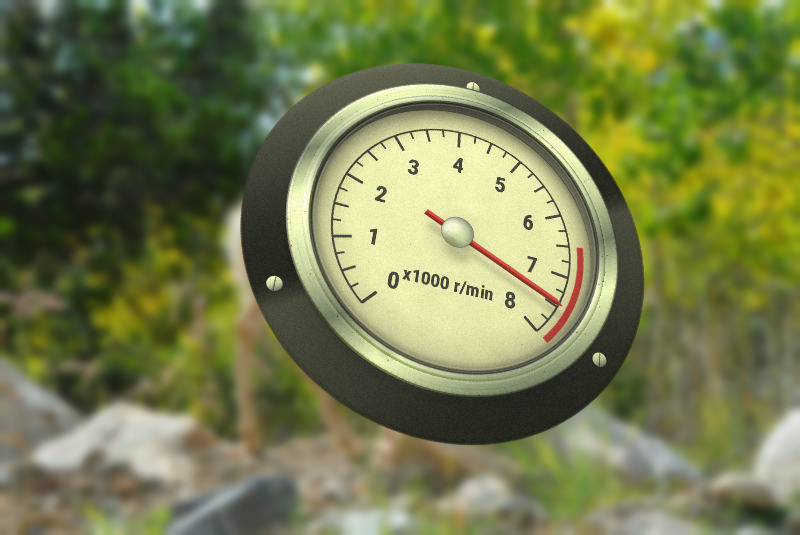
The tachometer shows **7500** rpm
